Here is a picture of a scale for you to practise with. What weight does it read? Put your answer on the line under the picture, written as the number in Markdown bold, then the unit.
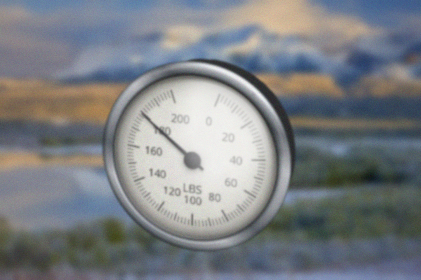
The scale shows **180** lb
